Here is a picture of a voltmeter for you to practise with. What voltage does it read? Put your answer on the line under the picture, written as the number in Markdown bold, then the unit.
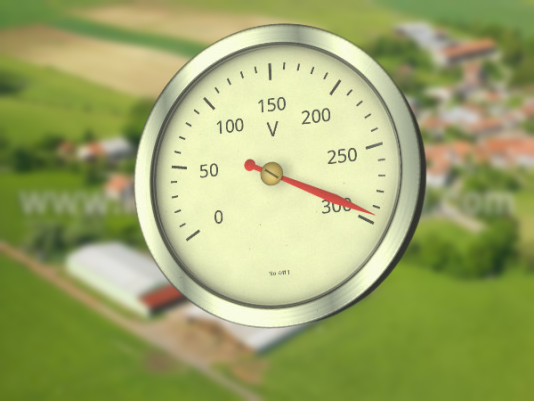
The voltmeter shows **295** V
